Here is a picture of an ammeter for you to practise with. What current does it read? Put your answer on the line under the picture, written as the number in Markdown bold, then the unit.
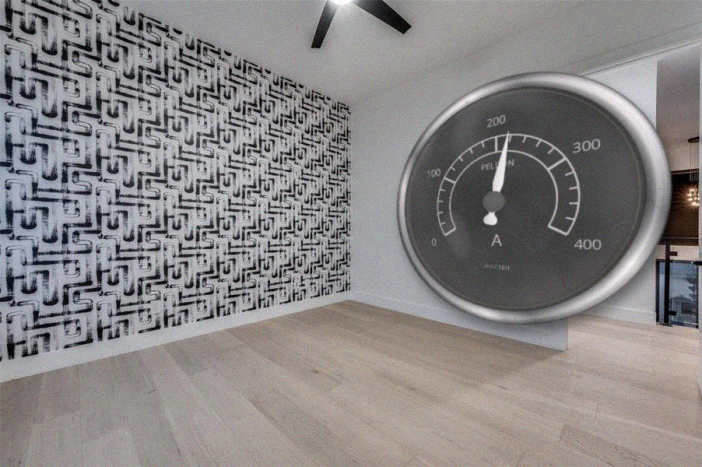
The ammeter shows **220** A
